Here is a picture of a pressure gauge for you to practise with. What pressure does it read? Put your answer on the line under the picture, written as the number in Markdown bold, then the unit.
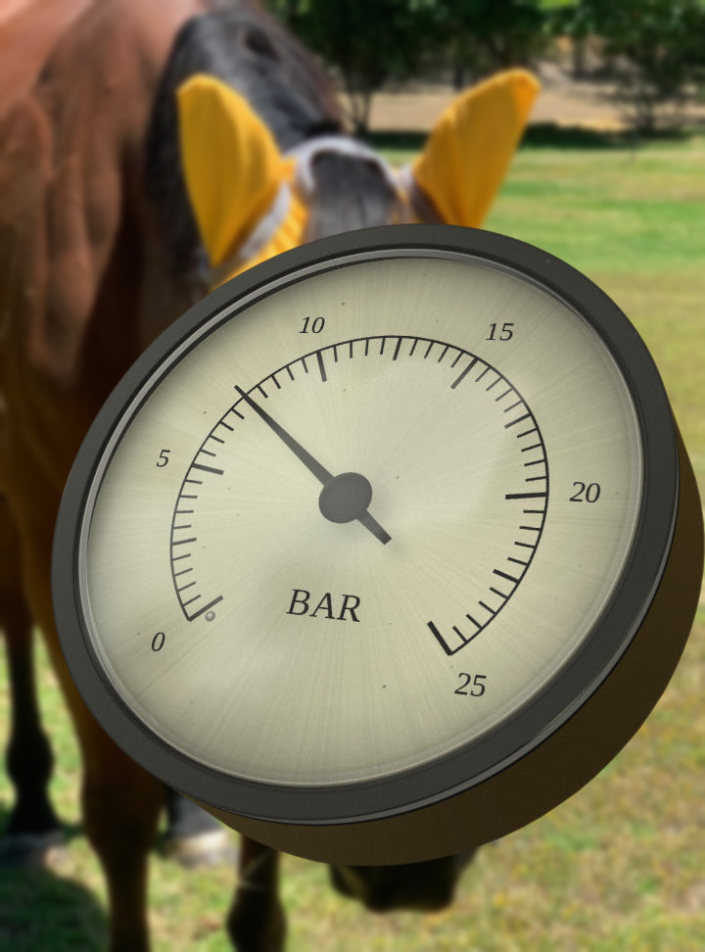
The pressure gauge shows **7.5** bar
